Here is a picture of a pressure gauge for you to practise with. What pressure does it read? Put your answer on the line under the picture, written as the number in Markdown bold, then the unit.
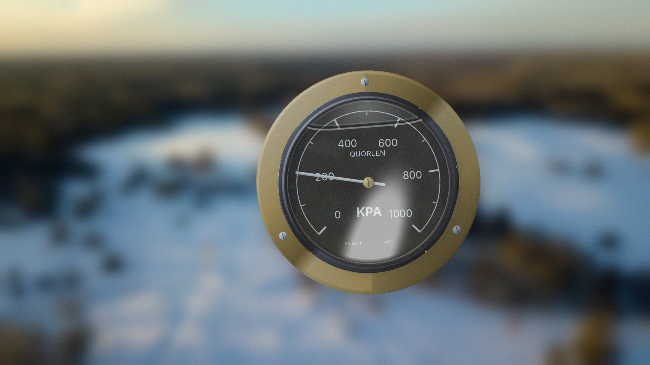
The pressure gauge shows **200** kPa
